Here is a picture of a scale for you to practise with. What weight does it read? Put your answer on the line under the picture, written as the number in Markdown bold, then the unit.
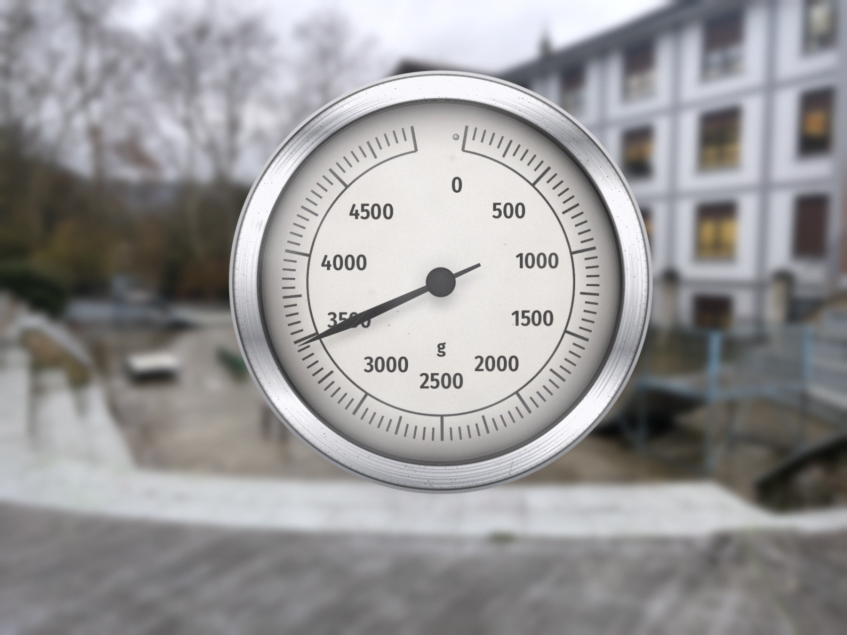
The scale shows **3475** g
